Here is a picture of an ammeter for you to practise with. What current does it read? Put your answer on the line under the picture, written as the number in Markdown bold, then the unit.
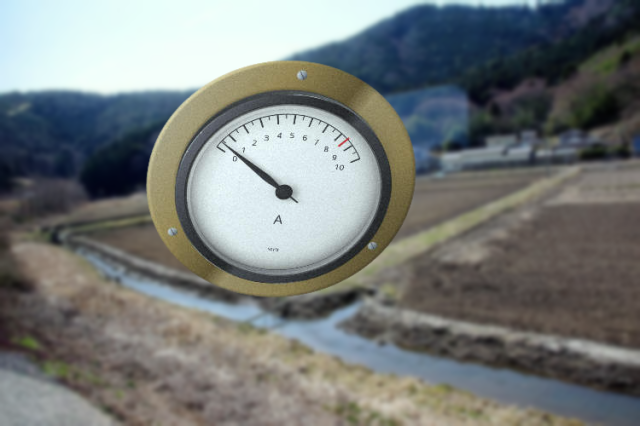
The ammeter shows **0.5** A
